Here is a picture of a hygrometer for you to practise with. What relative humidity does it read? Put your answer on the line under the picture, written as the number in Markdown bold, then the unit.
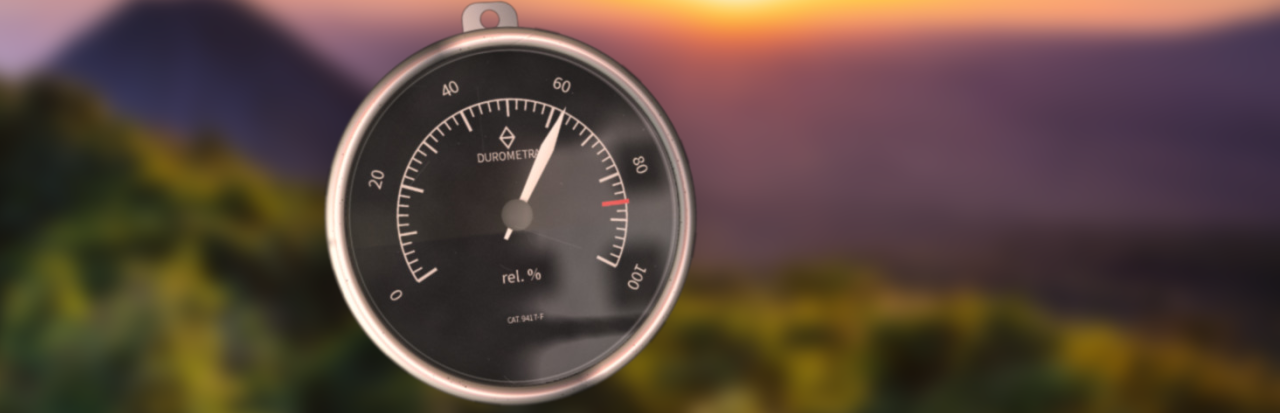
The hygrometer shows **62** %
